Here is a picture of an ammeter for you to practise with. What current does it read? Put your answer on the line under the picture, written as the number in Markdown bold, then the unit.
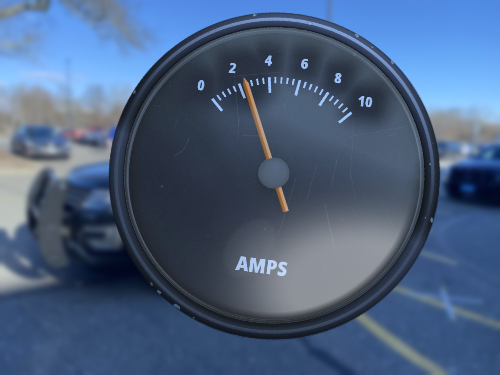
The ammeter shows **2.4** A
